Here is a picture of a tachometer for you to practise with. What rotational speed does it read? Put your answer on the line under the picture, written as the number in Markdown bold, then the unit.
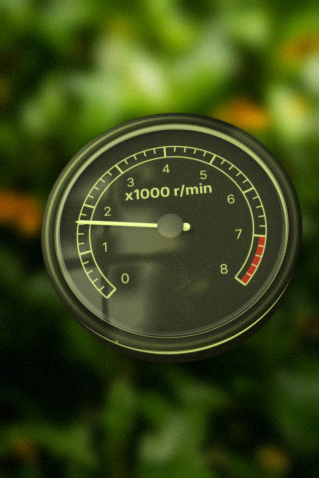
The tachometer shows **1600** rpm
